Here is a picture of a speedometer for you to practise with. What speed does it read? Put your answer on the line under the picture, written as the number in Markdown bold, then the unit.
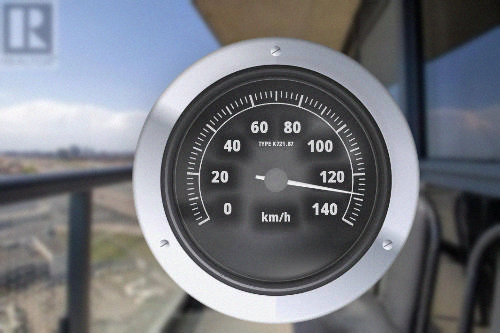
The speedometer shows **128** km/h
